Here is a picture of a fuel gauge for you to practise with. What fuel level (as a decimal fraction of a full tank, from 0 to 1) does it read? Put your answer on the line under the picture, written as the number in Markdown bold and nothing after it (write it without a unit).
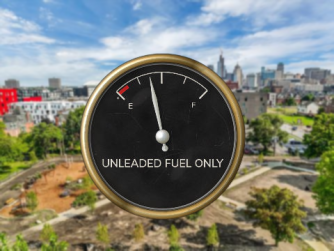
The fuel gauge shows **0.375**
